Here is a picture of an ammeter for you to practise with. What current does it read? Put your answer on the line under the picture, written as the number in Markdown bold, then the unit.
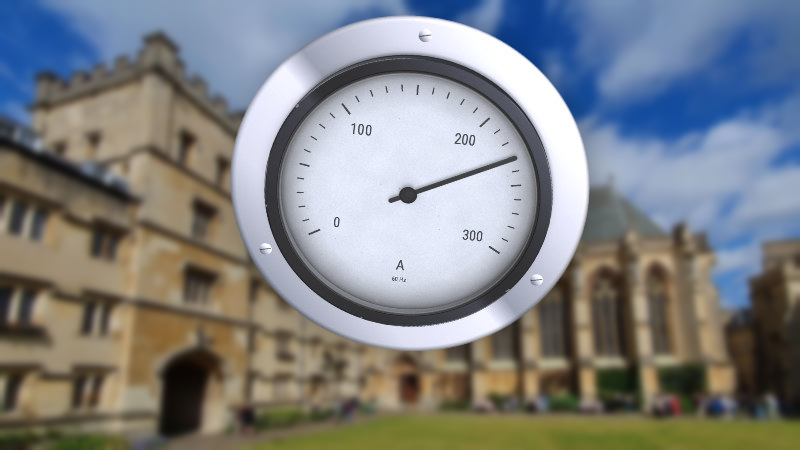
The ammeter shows **230** A
